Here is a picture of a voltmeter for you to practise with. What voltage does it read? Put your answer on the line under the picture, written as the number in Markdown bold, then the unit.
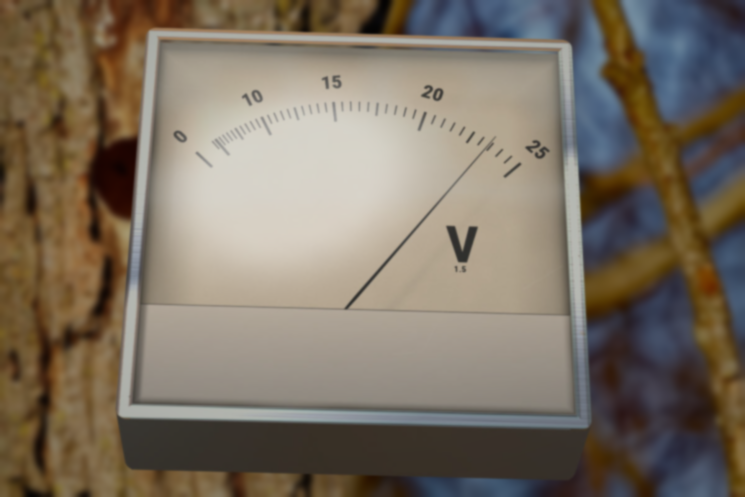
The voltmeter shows **23.5** V
